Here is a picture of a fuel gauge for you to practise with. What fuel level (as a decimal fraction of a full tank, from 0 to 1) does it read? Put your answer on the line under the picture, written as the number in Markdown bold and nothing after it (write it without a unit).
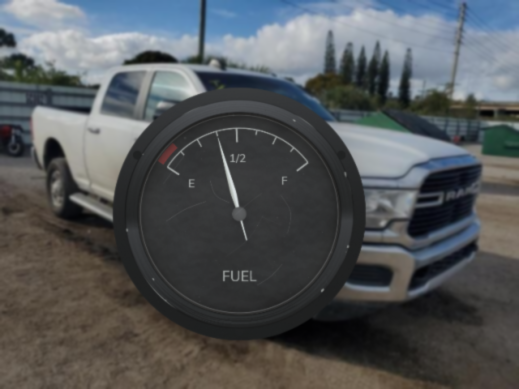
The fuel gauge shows **0.375**
